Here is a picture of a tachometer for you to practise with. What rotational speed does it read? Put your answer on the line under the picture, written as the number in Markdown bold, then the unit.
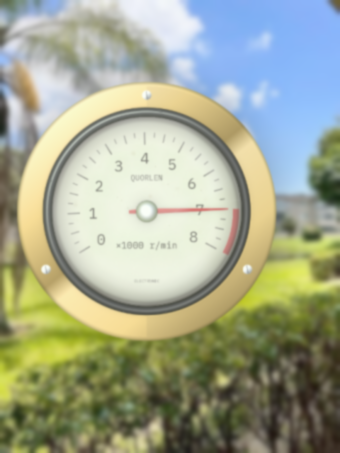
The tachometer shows **7000** rpm
